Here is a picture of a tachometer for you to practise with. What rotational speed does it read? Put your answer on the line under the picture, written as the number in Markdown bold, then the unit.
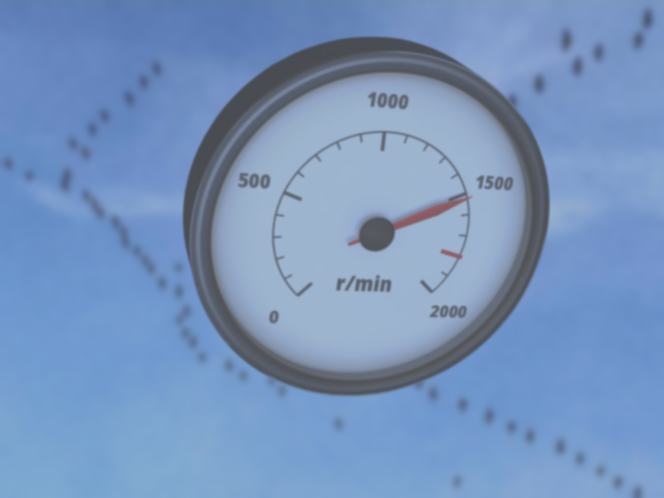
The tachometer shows **1500** rpm
